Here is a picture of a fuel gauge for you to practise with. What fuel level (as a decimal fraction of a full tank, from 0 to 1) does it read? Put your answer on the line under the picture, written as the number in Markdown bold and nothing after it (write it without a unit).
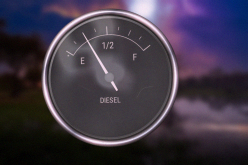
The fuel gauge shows **0.25**
